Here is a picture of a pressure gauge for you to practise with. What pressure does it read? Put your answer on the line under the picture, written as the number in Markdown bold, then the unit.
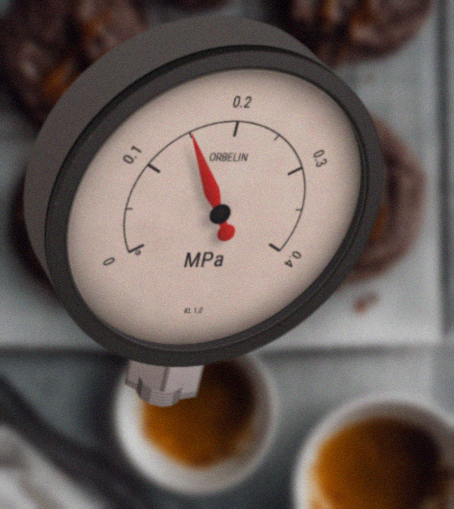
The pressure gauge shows **0.15** MPa
